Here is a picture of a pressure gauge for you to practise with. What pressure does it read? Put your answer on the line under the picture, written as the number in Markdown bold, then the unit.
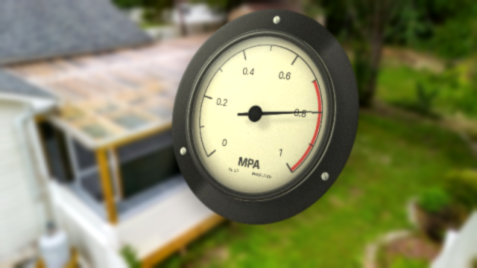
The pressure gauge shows **0.8** MPa
